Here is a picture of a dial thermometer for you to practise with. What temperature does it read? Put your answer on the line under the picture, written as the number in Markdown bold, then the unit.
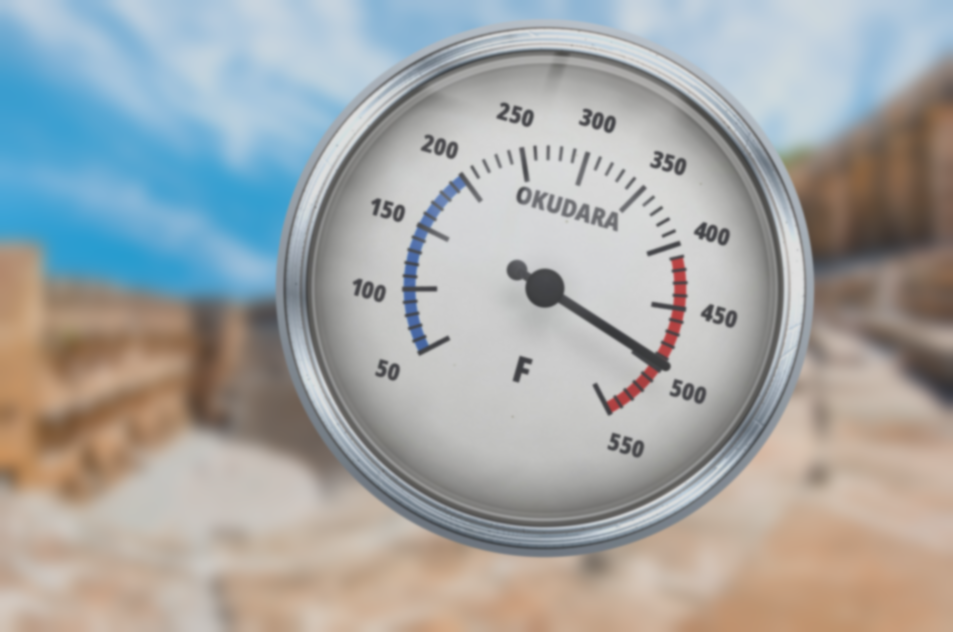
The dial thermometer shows **495** °F
